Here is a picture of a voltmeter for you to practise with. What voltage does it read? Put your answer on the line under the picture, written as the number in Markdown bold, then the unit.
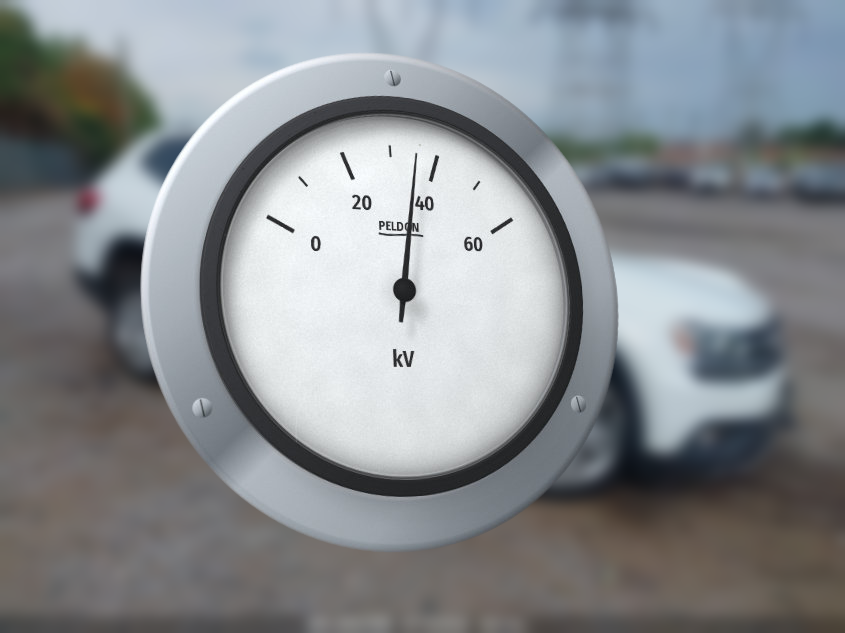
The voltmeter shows **35** kV
